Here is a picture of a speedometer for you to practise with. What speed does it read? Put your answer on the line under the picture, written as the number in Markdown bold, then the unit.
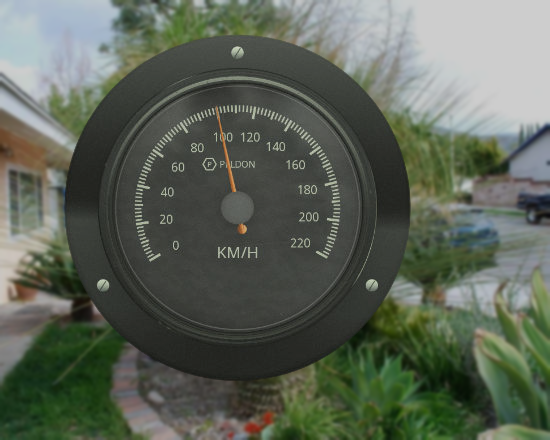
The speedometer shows **100** km/h
